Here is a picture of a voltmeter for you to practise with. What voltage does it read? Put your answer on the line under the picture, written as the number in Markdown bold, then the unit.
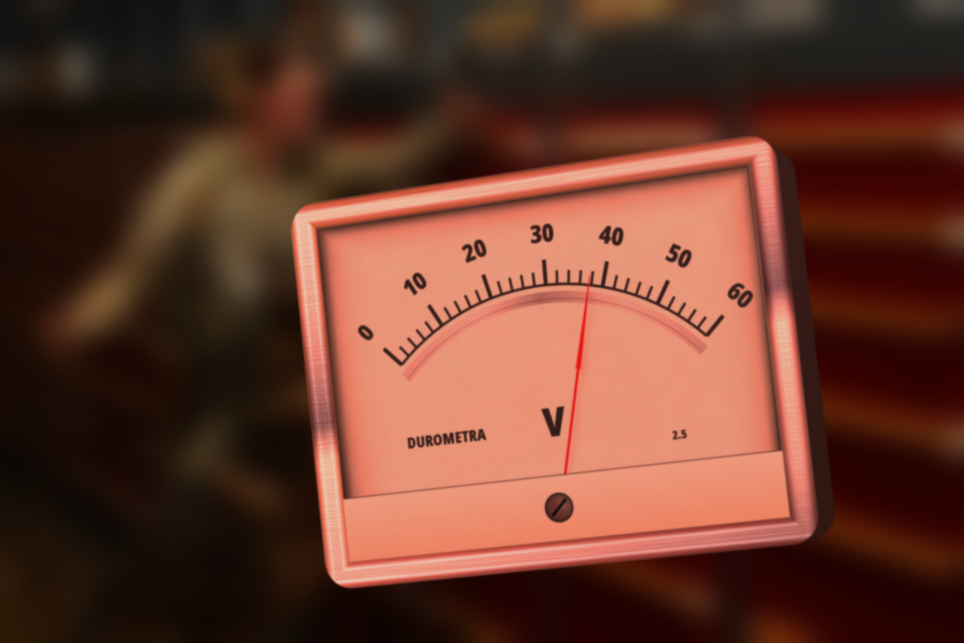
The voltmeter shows **38** V
